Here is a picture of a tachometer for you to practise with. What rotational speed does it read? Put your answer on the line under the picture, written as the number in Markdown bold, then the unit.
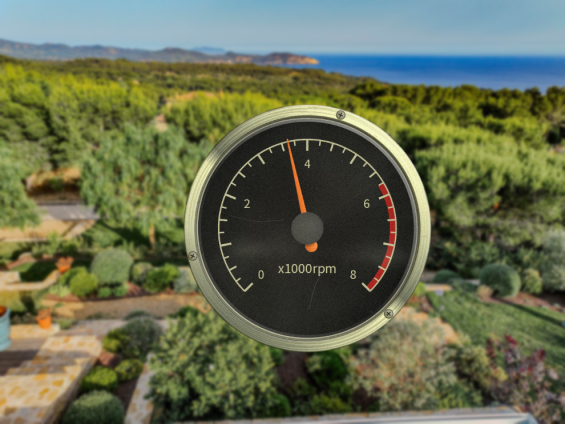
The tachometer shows **3625** rpm
